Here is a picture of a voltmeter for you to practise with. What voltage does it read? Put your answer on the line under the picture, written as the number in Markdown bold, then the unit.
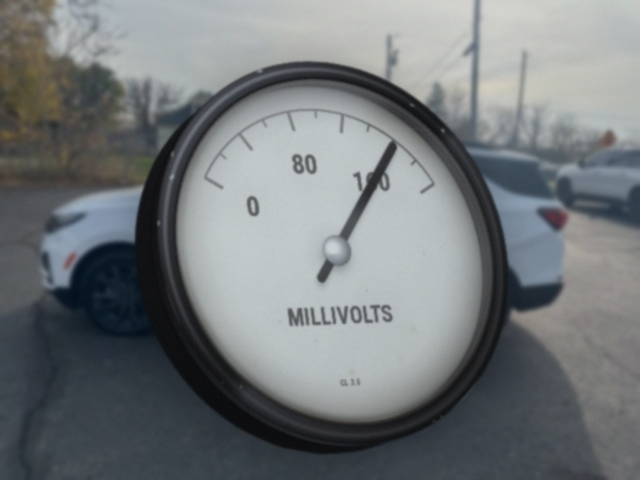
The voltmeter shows **160** mV
